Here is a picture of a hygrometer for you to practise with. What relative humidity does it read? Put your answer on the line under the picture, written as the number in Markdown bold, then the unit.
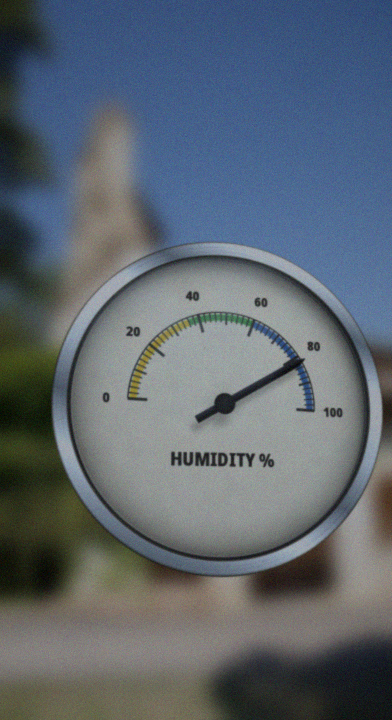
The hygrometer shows **82** %
